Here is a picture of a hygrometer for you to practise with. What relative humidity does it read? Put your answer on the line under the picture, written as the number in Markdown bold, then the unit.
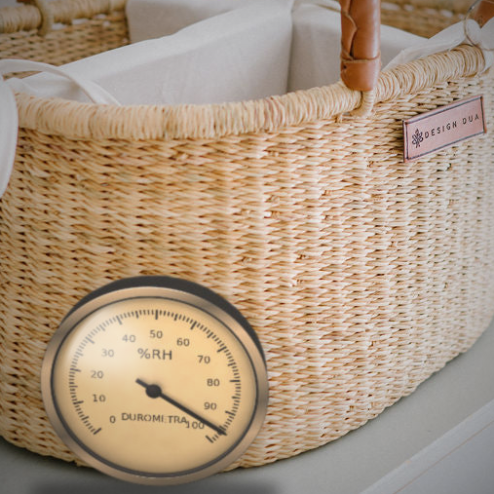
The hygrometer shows **95** %
